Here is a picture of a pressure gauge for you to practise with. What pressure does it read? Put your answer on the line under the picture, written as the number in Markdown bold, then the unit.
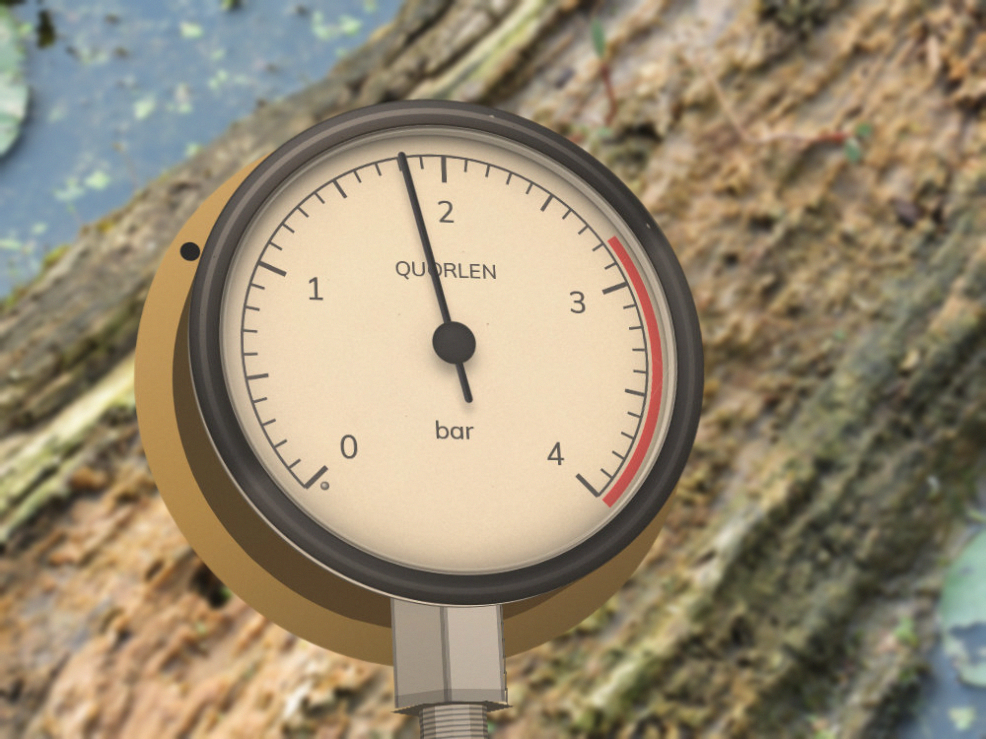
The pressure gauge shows **1.8** bar
